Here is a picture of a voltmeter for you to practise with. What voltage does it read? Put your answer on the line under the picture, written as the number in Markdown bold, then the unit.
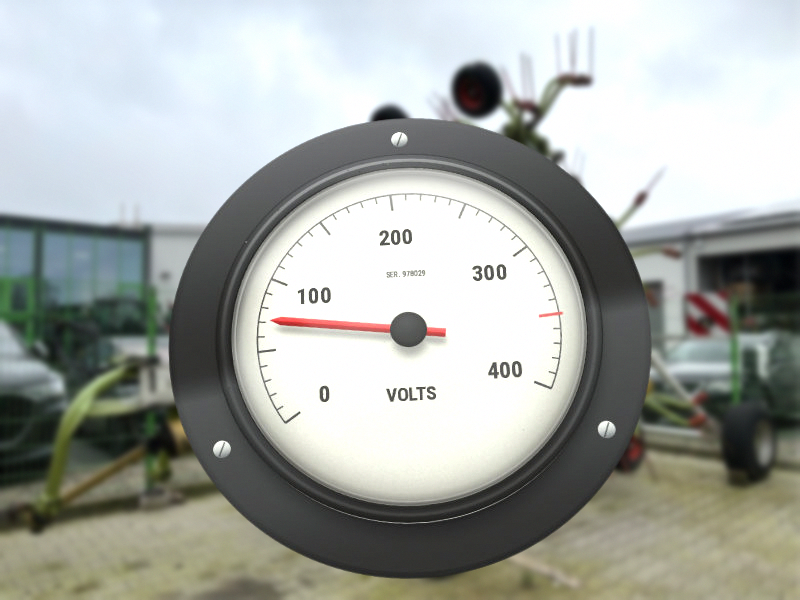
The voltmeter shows **70** V
